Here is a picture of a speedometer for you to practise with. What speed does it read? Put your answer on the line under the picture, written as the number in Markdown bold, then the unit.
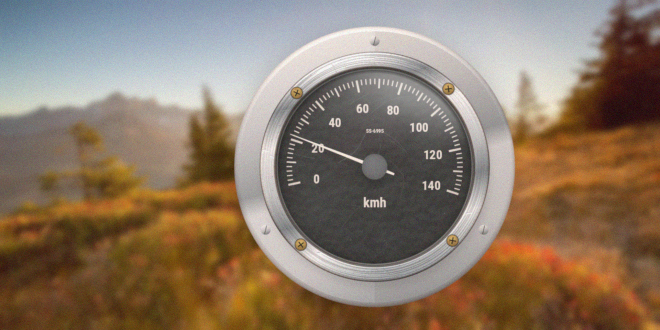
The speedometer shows **22** km/h
